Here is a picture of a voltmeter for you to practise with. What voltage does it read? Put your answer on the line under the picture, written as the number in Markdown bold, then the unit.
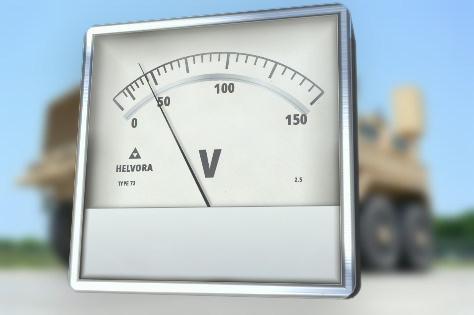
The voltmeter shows **45** V
